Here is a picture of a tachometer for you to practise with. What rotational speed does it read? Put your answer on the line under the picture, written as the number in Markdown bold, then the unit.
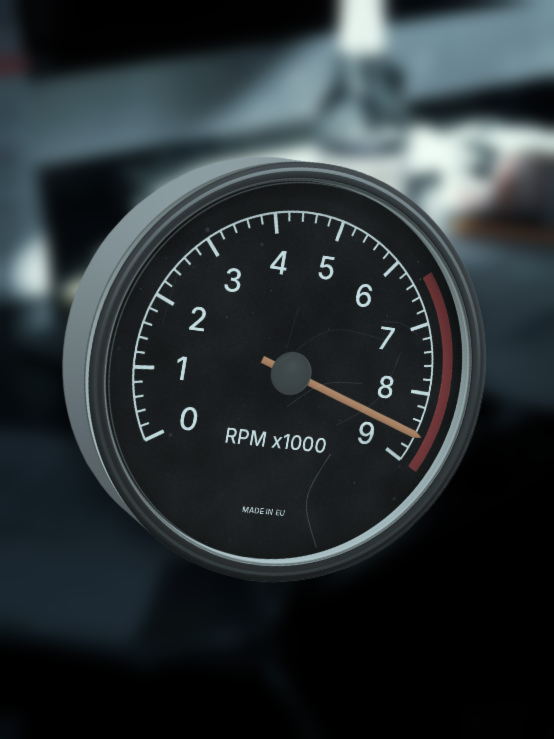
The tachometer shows **8600** rpm
